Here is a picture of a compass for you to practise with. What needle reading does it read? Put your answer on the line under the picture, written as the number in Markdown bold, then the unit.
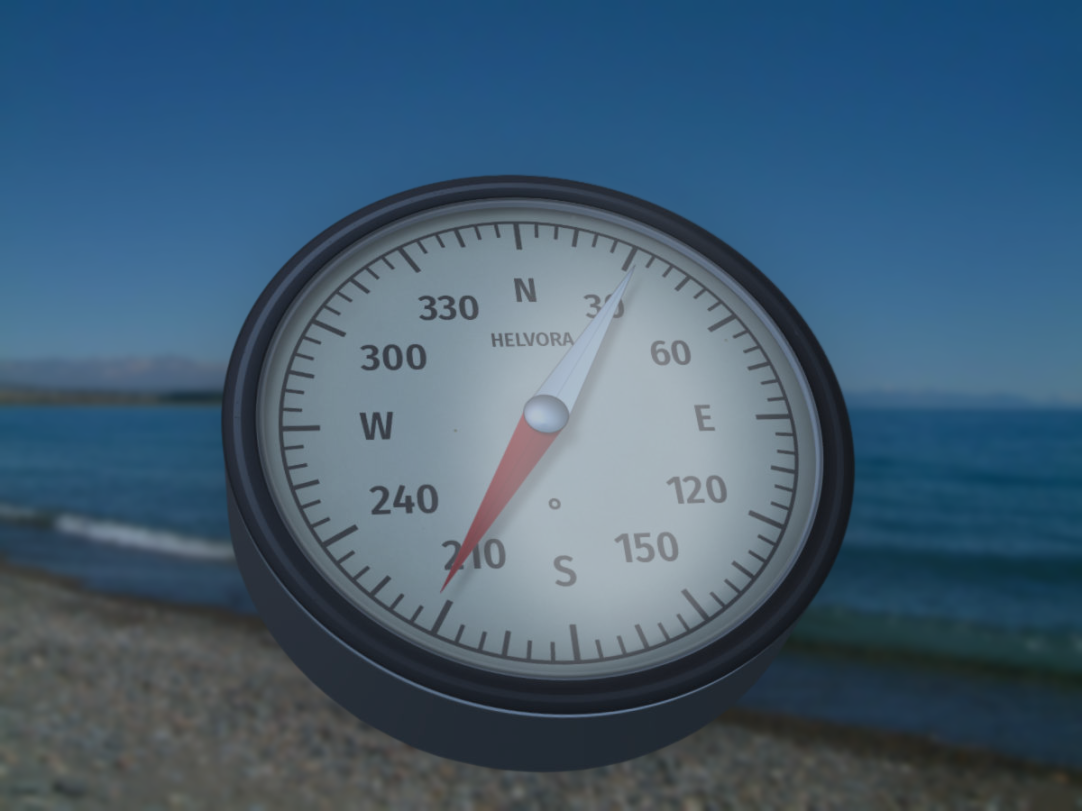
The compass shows **212.5** °
